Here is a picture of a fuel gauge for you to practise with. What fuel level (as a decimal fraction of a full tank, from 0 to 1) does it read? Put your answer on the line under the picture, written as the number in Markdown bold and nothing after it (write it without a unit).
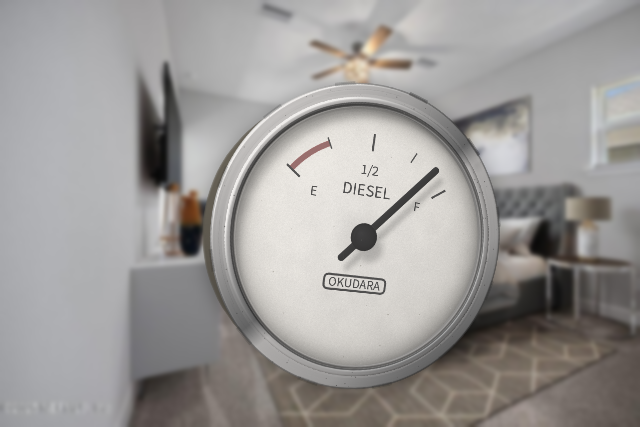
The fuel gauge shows **0.875**
